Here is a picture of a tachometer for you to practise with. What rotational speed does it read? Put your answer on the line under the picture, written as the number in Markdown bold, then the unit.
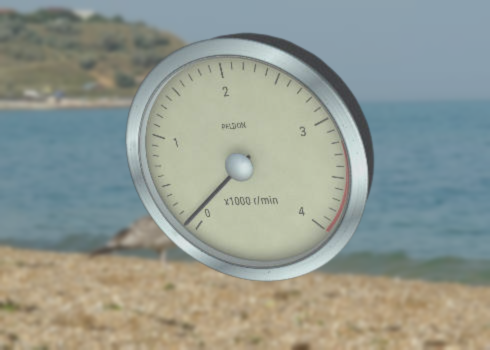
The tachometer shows **100** rpm
